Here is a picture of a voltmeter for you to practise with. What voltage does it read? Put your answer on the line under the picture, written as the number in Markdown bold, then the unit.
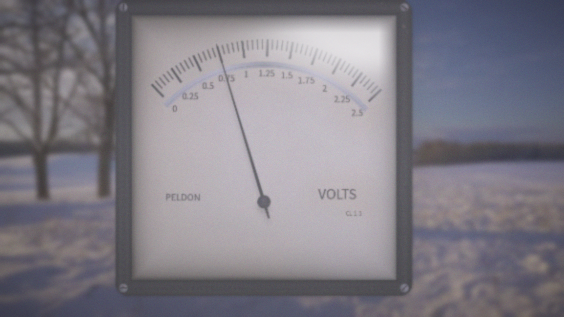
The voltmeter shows **0.75** V
